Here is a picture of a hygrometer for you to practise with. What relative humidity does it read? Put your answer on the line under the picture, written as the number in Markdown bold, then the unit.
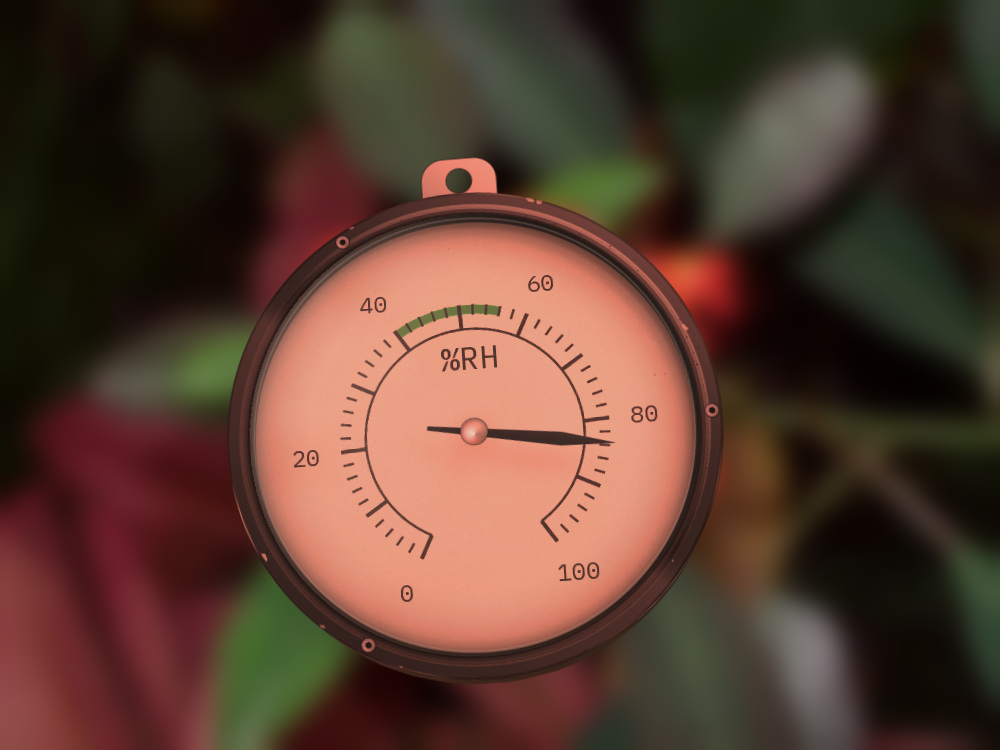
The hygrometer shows **84** %
